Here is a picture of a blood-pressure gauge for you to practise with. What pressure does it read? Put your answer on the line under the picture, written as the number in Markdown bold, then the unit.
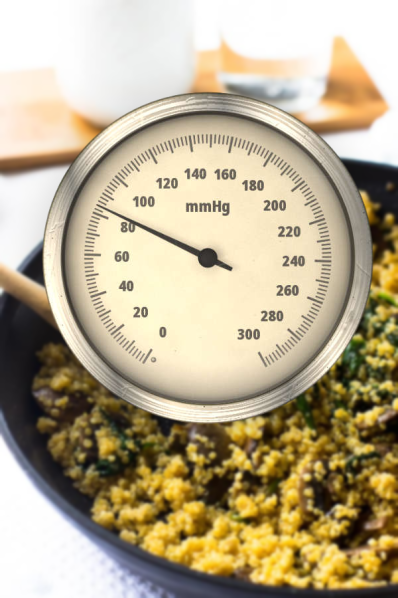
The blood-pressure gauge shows **84** mmHg
